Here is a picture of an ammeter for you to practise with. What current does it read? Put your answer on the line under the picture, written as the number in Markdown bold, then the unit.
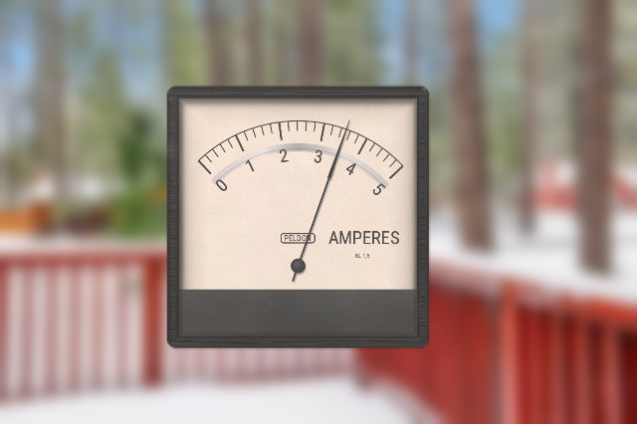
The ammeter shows **3.5** A
